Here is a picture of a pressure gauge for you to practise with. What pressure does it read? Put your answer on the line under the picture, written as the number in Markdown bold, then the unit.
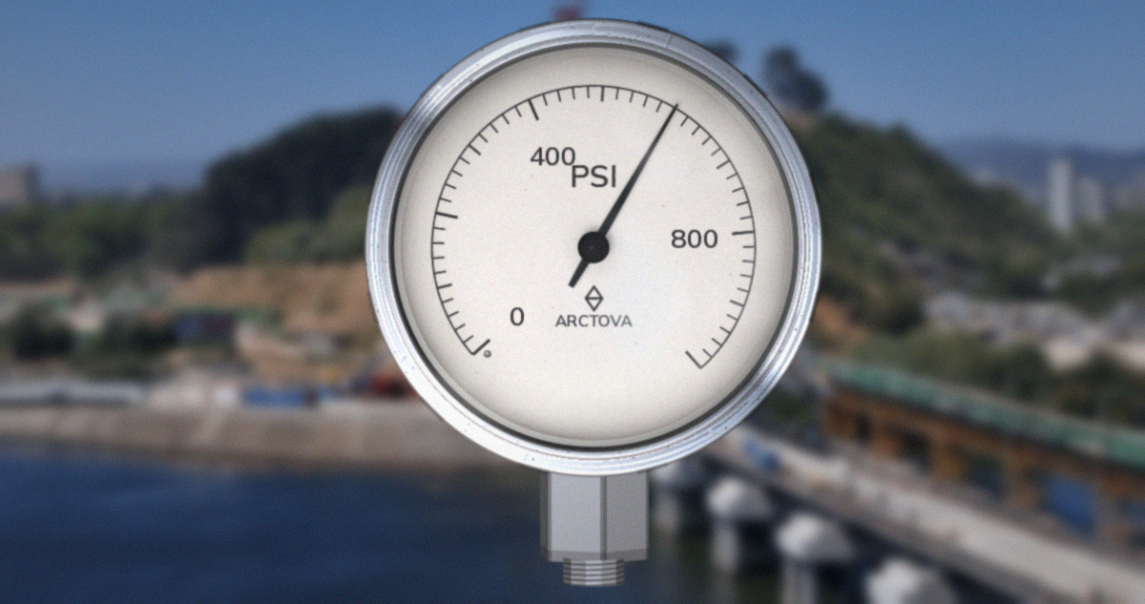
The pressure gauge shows **600** psi
